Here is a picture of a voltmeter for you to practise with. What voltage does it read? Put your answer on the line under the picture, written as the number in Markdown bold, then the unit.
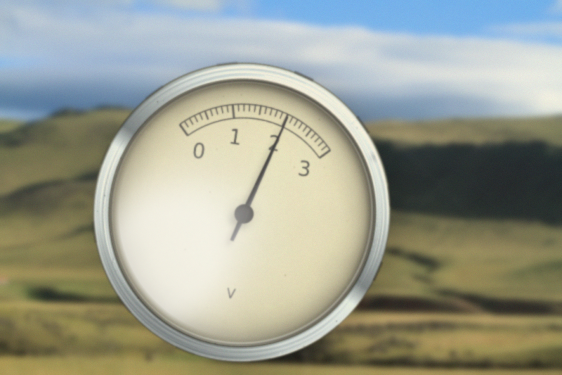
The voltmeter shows **2** V
